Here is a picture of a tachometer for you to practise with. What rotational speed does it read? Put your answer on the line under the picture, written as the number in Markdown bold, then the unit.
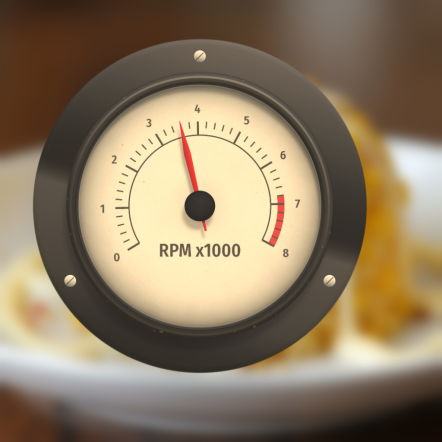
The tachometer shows **3600** rpm
